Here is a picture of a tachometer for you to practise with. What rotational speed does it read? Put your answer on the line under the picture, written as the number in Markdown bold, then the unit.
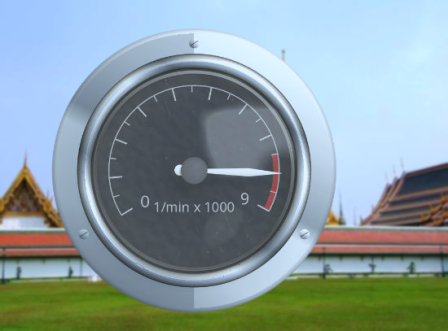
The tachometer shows **8000** rpm
